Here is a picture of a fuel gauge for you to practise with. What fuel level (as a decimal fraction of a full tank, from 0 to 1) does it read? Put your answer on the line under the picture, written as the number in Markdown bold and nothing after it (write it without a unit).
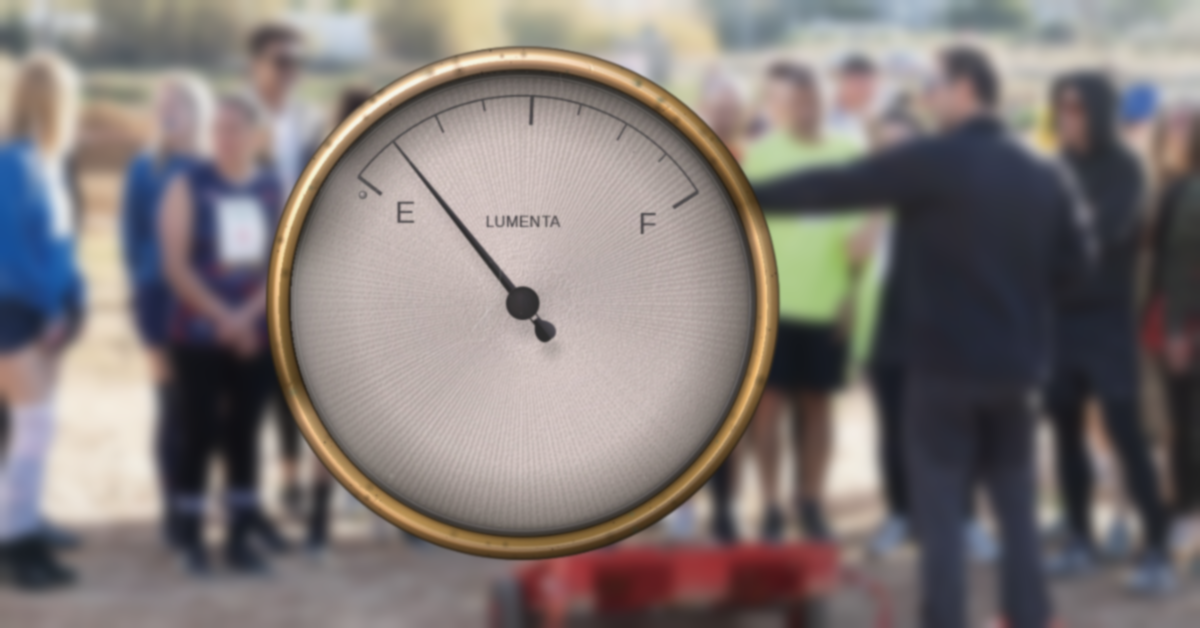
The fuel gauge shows **0.125**
